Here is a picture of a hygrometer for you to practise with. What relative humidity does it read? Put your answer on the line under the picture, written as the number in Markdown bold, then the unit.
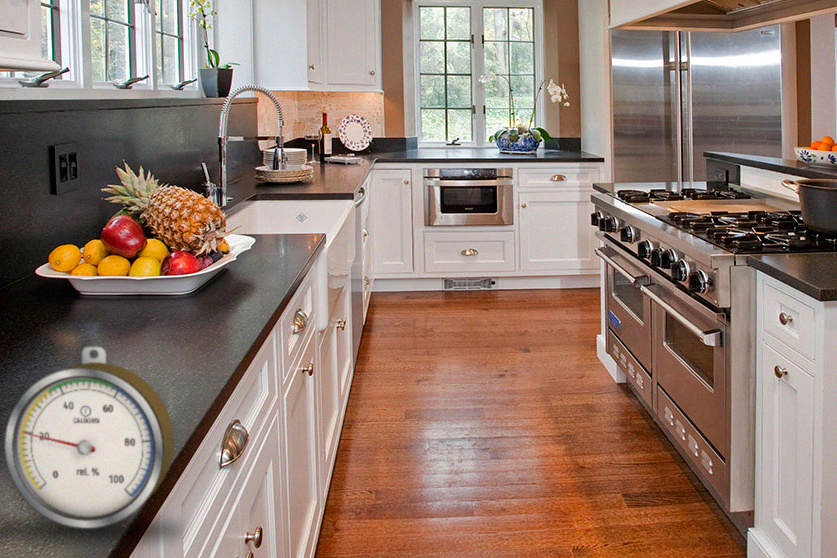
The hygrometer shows **20** %
